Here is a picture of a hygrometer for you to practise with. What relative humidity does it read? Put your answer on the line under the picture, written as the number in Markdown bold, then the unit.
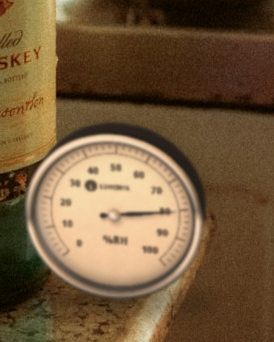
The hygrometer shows **80** %
